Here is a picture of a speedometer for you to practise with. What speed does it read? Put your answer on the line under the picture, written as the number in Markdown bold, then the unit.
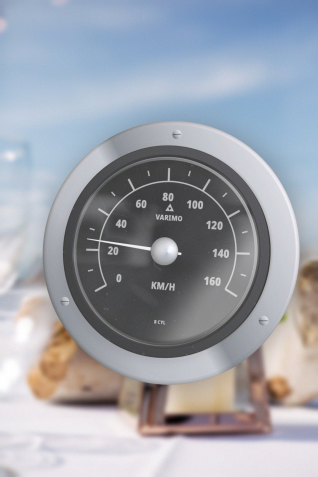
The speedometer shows **25** km/h
